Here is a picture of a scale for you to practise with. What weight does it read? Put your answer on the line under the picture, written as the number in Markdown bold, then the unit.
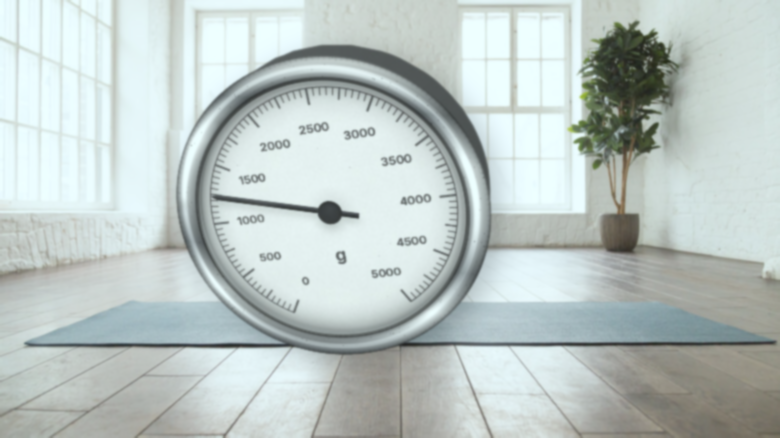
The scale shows **1250** g
